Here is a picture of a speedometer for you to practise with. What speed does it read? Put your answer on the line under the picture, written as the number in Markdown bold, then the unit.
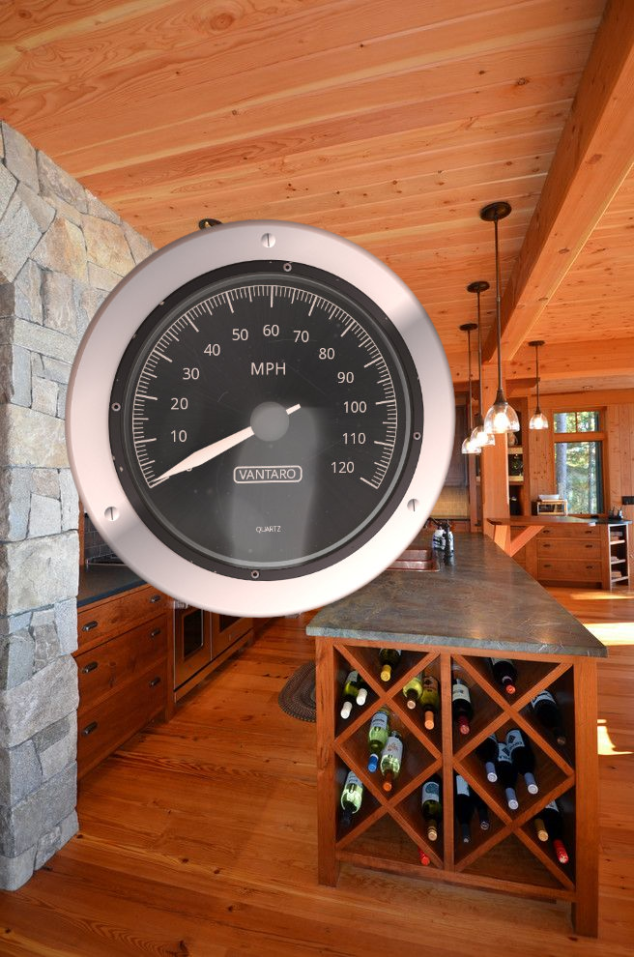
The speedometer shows **1** mph
